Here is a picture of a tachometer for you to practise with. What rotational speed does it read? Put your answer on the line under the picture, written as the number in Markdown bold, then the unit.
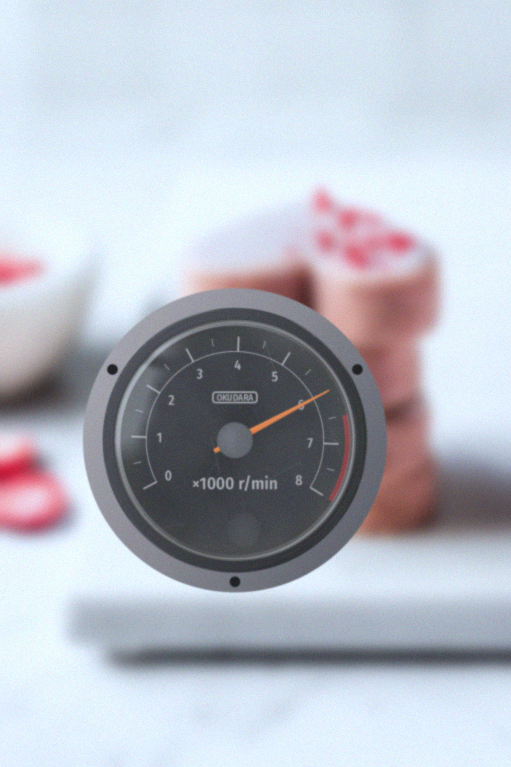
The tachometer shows **6000** rpm
